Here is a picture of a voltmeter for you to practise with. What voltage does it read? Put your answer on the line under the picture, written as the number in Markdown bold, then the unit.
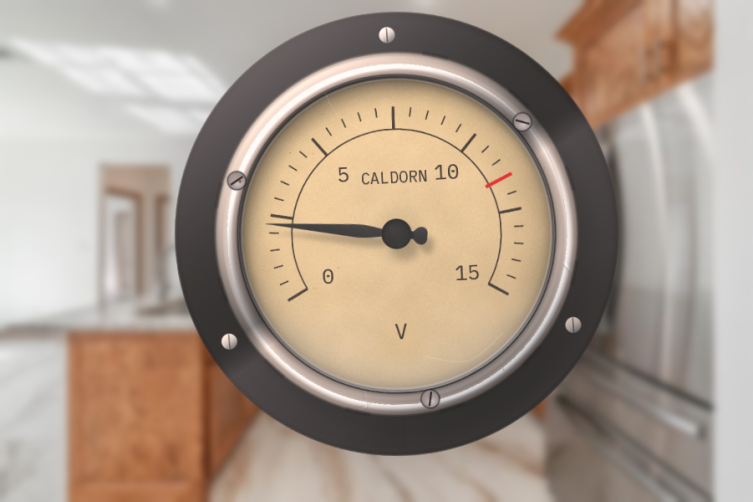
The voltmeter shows **2.25** V
